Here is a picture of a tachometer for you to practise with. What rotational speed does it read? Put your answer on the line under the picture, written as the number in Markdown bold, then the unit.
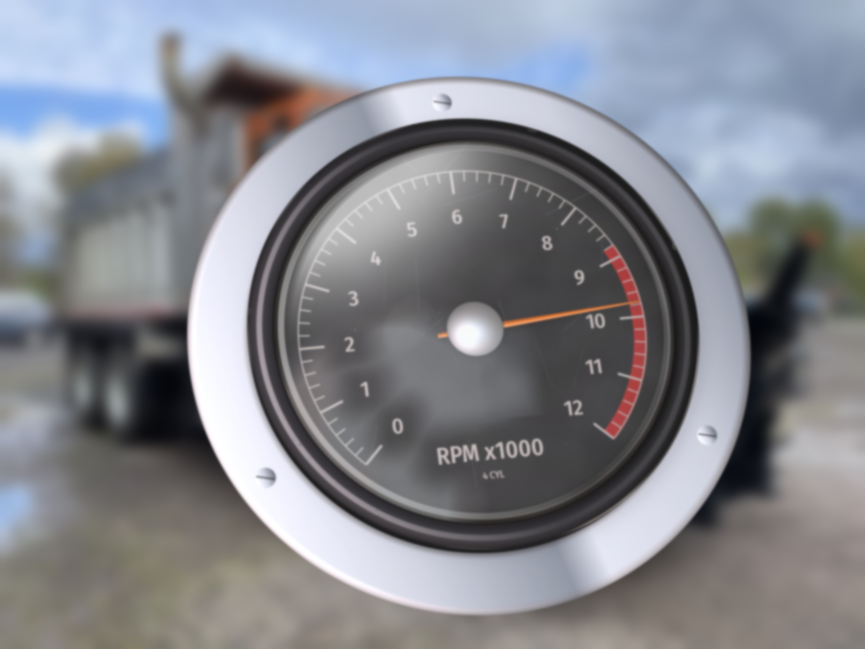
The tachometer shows **9800** rpm
